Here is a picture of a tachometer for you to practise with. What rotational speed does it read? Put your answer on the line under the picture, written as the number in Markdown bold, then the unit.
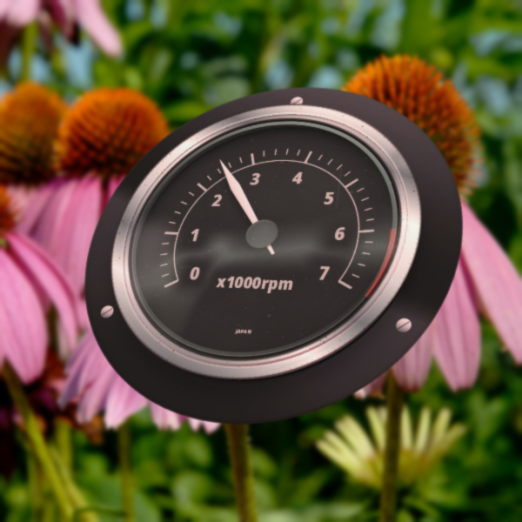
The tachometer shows **2500** rpm
